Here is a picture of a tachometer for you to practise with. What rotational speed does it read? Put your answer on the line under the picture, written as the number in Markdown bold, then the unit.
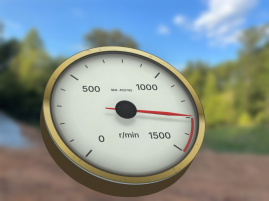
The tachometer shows **1300** rpm
